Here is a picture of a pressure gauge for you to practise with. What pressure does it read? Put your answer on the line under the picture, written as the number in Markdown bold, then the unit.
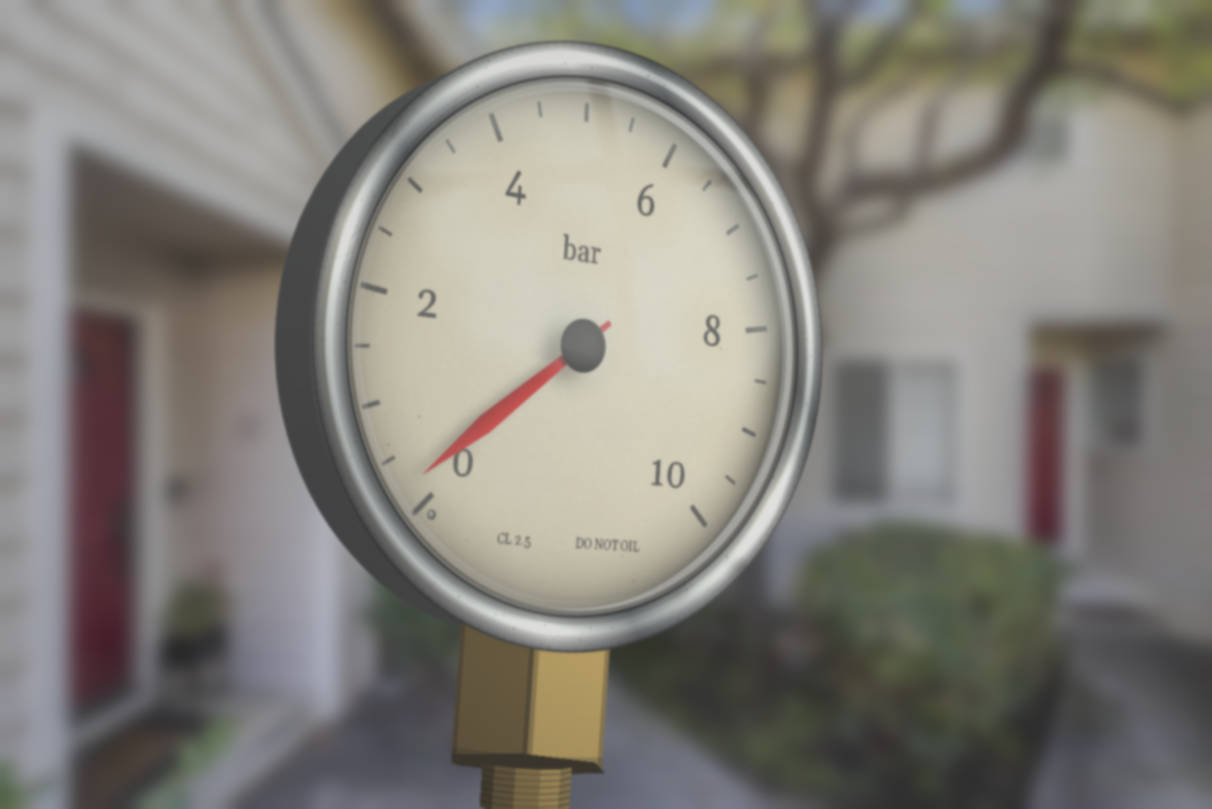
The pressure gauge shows **0.25** bar
